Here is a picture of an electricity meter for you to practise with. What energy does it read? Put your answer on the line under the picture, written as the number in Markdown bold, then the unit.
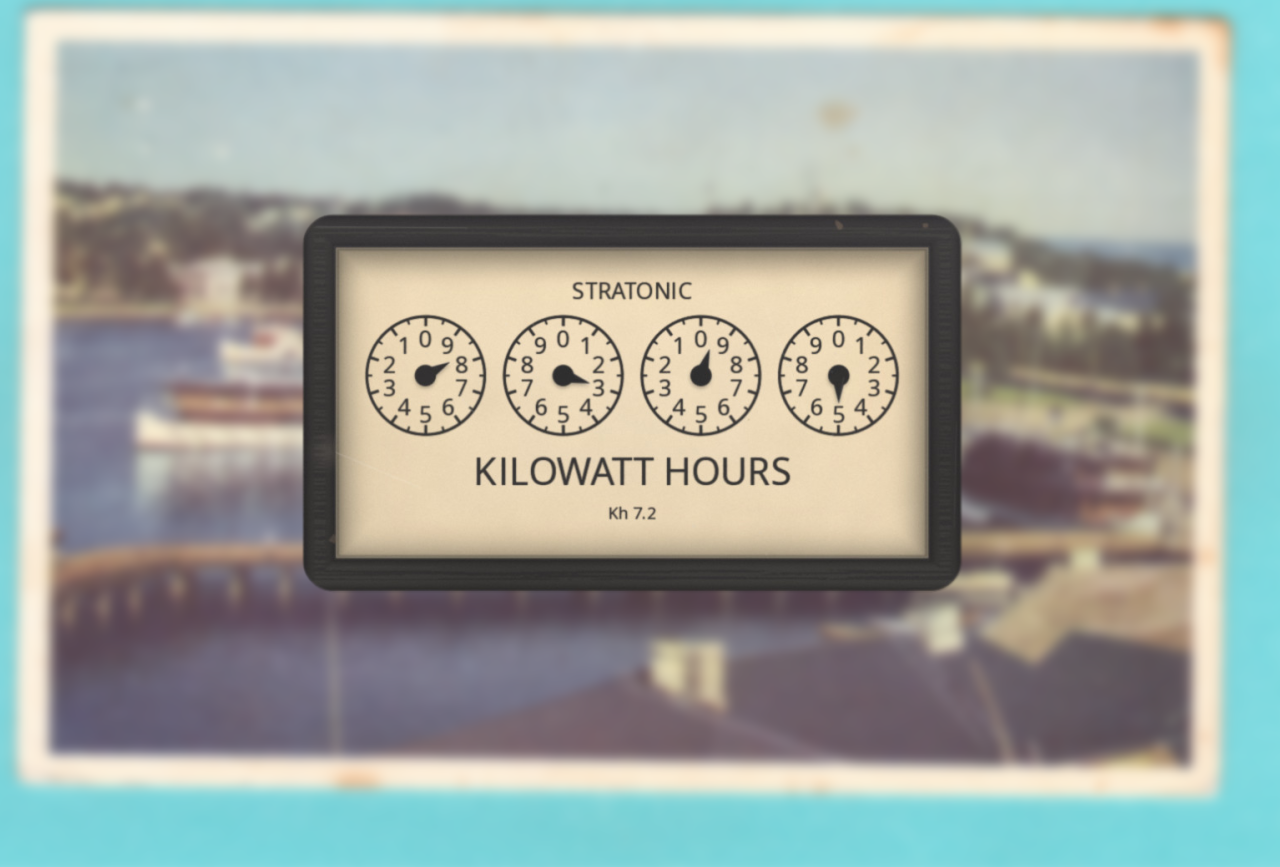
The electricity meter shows **8295** kWh
